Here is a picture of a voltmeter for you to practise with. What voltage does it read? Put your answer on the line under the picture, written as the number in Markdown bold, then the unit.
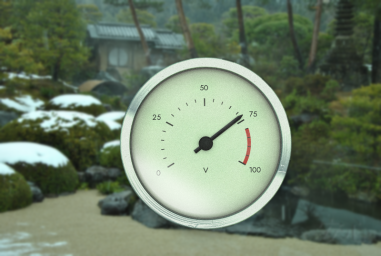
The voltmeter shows **72.5** V
